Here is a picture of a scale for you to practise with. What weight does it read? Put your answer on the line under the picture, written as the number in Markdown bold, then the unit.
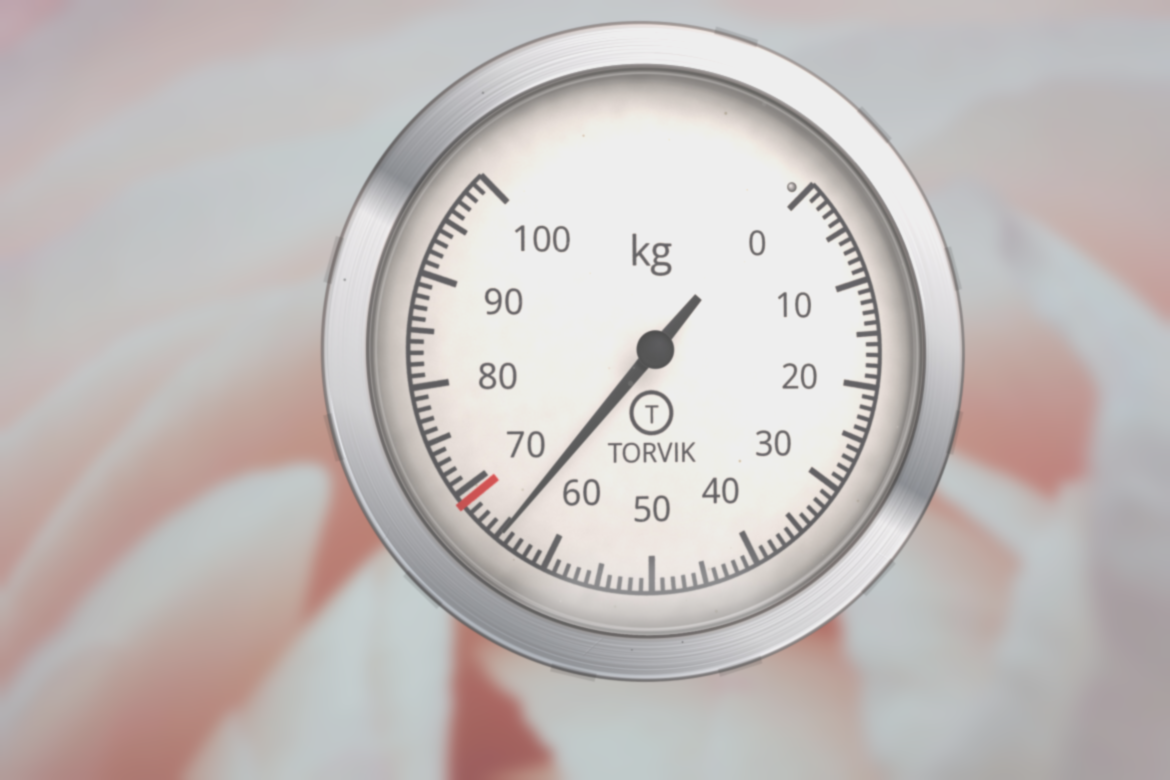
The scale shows **65** kg
